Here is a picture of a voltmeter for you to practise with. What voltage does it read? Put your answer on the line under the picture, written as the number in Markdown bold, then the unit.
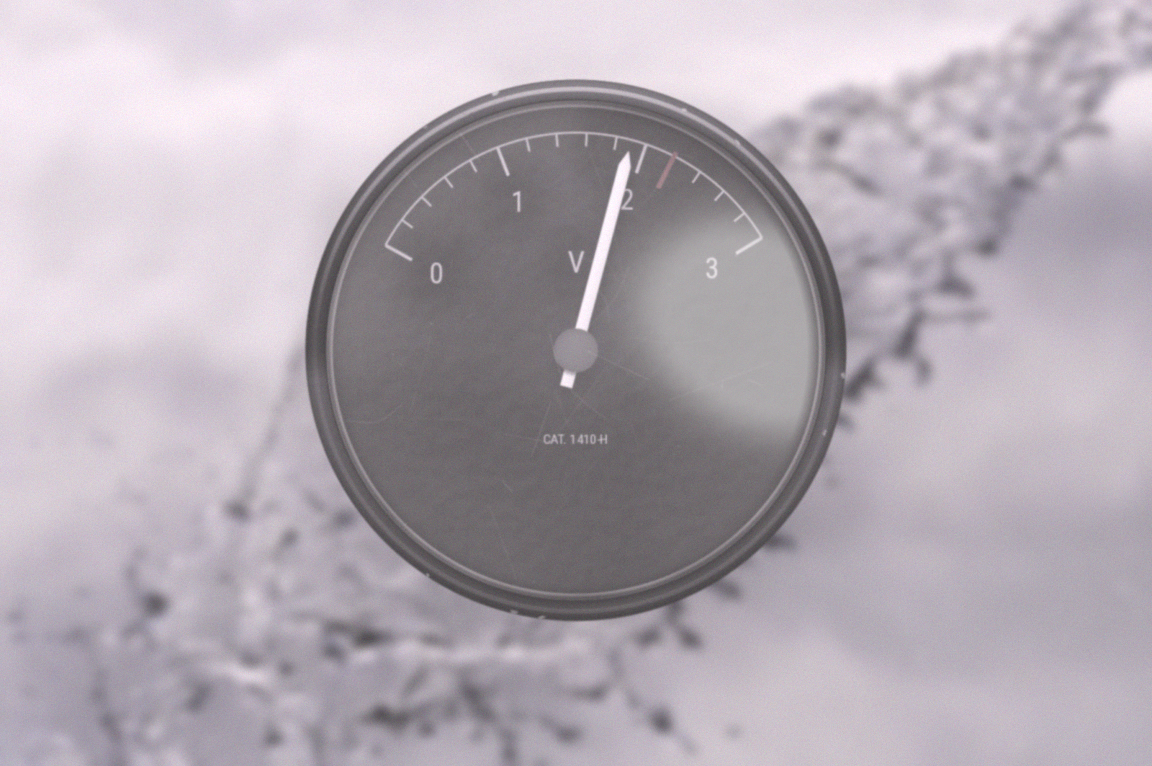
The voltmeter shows **1.9** V
